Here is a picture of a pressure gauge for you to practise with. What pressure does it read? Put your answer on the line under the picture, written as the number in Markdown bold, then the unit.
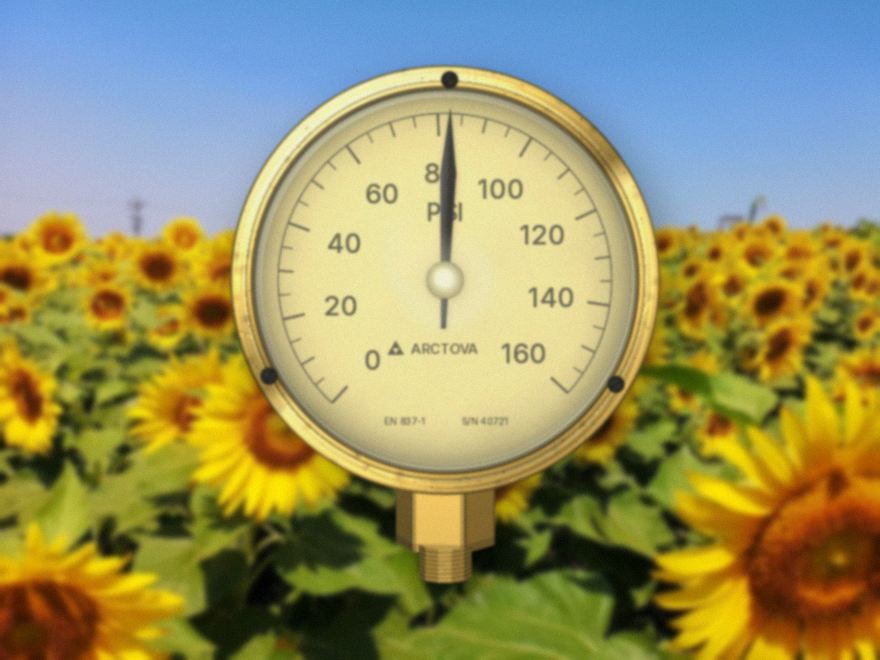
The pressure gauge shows **82.5** psi
